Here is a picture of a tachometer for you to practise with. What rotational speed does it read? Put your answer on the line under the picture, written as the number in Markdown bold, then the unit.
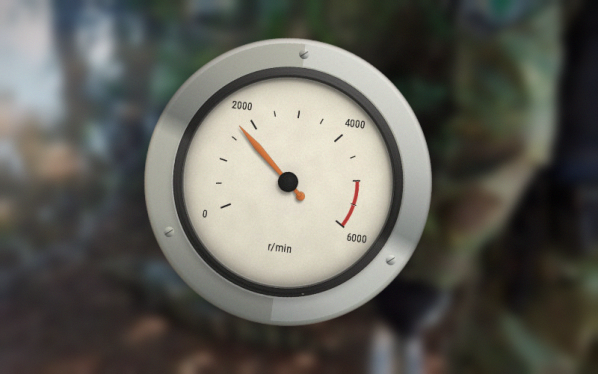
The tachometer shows **1750** rpm
